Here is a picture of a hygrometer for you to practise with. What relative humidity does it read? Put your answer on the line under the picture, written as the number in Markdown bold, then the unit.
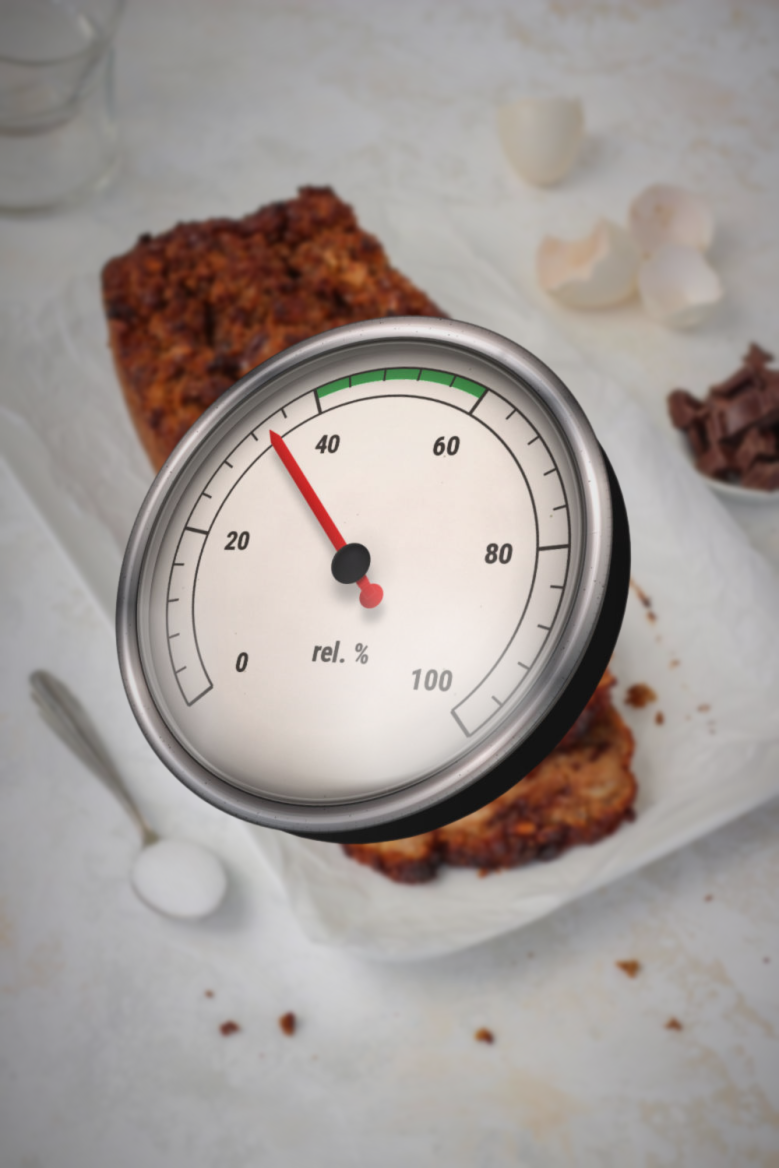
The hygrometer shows **34** %
